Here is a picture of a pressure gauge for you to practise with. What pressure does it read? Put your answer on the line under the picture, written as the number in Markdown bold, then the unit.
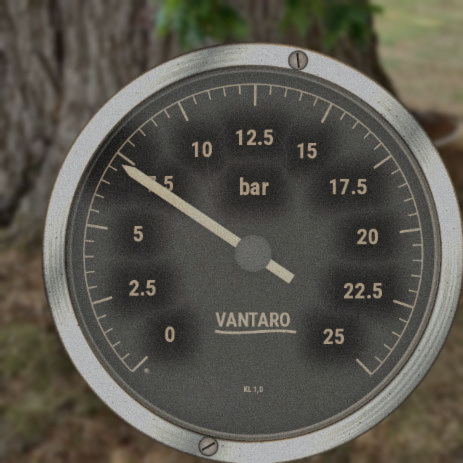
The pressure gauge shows **7.25** bar
